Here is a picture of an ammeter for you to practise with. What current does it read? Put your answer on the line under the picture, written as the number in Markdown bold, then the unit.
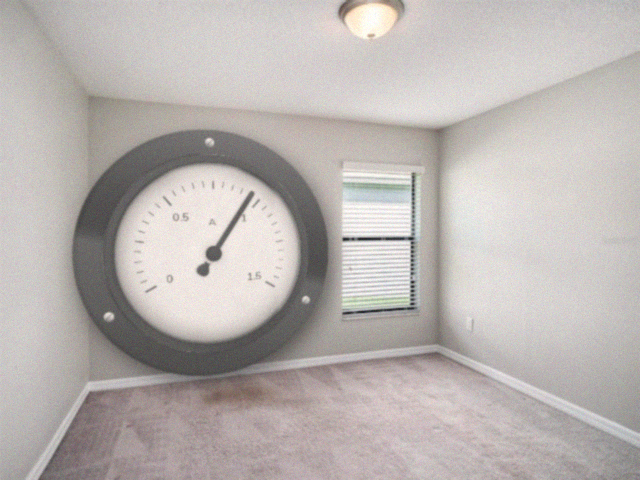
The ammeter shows **0.95** A
